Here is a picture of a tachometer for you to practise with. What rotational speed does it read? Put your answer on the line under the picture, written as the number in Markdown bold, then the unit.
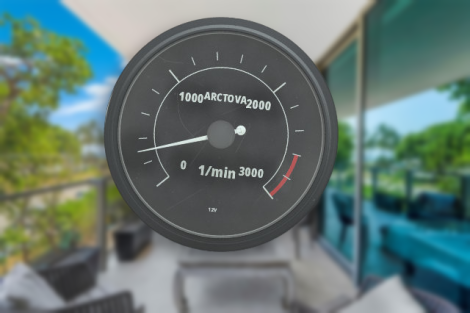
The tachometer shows **300** rpm
